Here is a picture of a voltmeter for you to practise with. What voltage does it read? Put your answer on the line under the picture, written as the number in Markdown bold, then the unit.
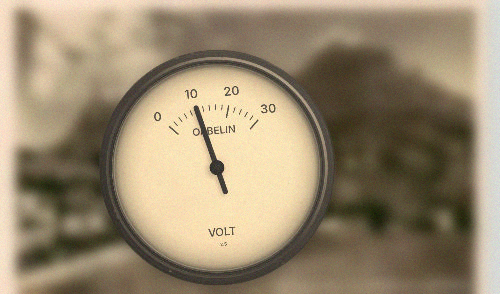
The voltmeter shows **10** V
